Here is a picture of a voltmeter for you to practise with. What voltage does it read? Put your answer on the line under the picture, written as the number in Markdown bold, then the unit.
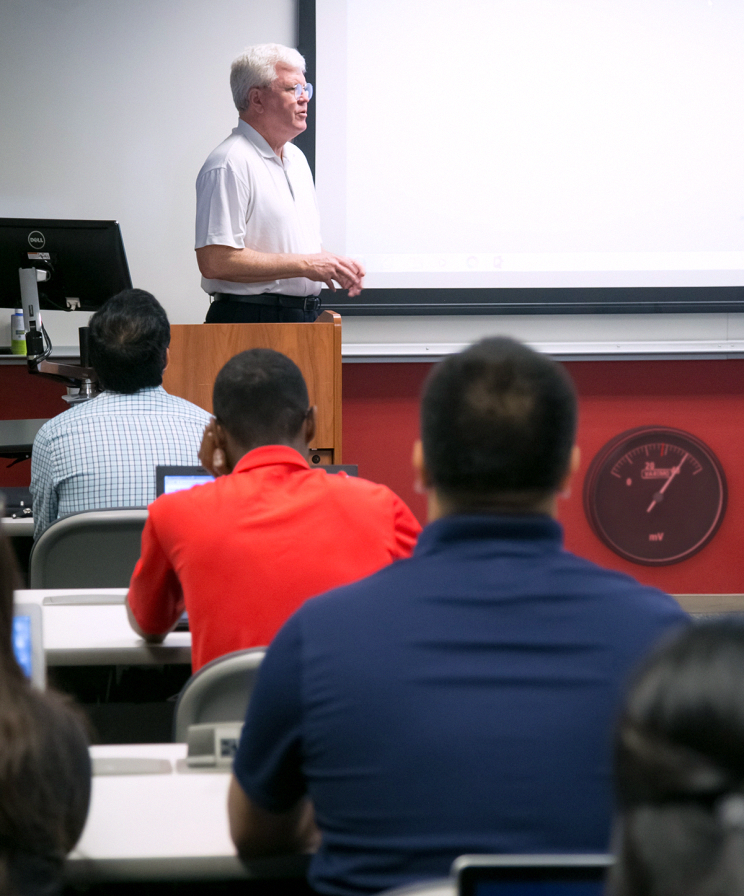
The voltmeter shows **40** mV
